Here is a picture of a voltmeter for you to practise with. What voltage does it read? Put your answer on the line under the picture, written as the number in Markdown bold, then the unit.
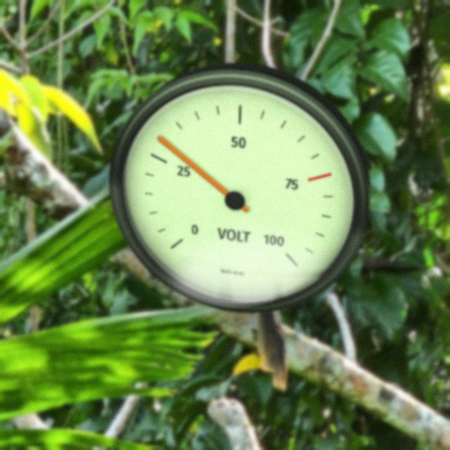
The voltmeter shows **30** V
